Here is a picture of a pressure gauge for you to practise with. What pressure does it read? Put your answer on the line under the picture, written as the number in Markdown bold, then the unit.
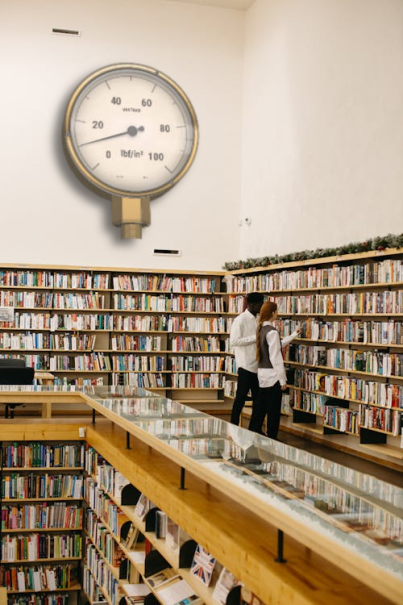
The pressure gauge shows **10** psi
